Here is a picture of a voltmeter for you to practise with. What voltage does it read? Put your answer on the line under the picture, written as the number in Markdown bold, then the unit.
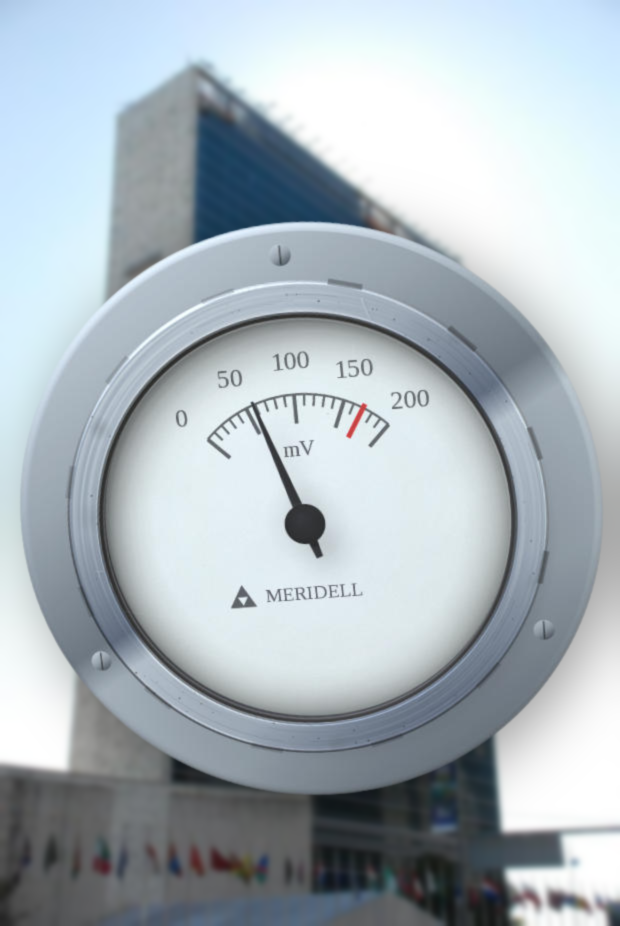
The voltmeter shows **60** mV
